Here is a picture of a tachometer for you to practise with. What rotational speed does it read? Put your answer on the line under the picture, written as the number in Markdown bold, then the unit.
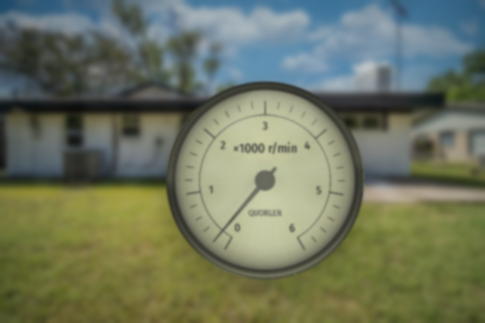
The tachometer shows **200** rpm
